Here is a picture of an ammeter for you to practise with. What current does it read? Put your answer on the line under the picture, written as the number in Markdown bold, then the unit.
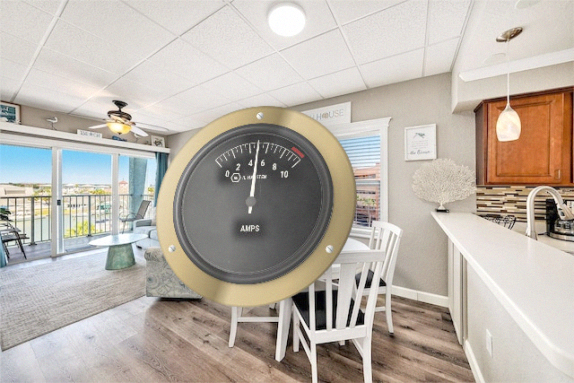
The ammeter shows **5** A
